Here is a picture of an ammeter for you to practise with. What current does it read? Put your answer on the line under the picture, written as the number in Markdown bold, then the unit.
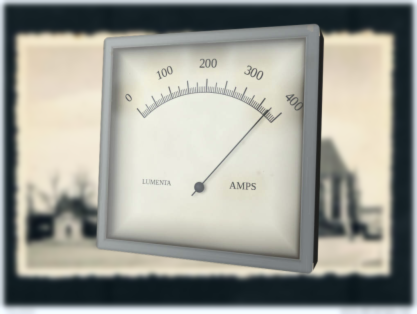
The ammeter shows **375** A
